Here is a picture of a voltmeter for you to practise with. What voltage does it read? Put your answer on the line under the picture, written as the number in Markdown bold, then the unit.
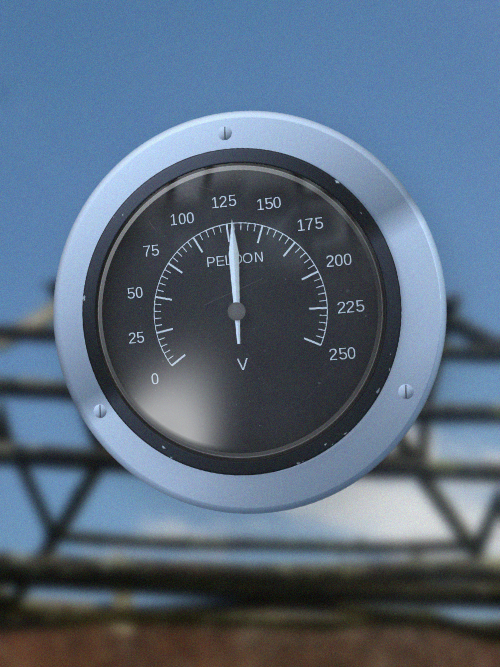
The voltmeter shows **130** V
